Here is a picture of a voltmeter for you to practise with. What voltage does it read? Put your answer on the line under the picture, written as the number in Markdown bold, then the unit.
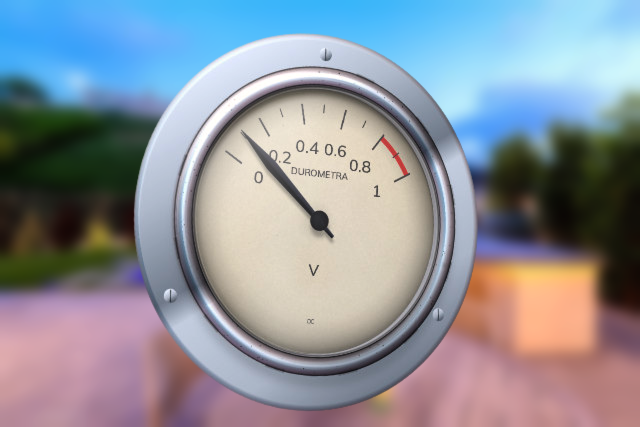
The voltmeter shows **0.1** V
